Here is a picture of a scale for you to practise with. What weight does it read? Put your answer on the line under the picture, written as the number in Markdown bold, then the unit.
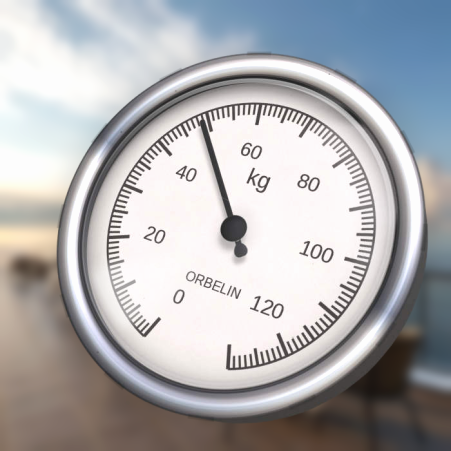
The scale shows **49** kg
